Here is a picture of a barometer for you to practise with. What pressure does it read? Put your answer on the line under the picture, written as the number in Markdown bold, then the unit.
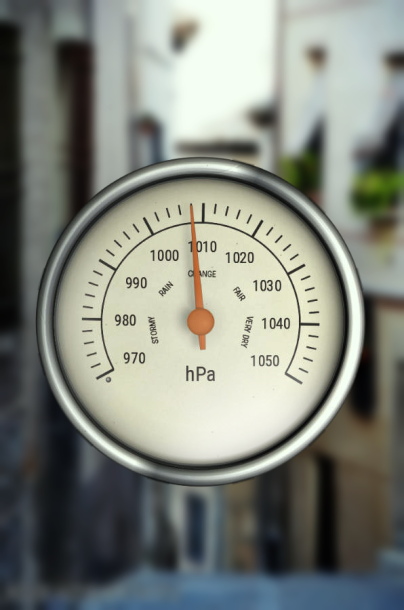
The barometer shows **1008** hPa
